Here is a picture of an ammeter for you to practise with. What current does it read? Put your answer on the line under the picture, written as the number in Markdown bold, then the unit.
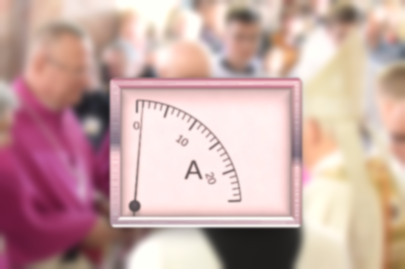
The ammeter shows **1** A
